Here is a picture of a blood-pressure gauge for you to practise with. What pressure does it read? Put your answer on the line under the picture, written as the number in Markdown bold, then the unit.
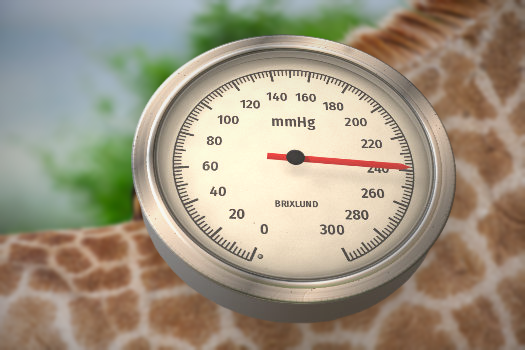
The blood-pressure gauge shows **240** mmHg
